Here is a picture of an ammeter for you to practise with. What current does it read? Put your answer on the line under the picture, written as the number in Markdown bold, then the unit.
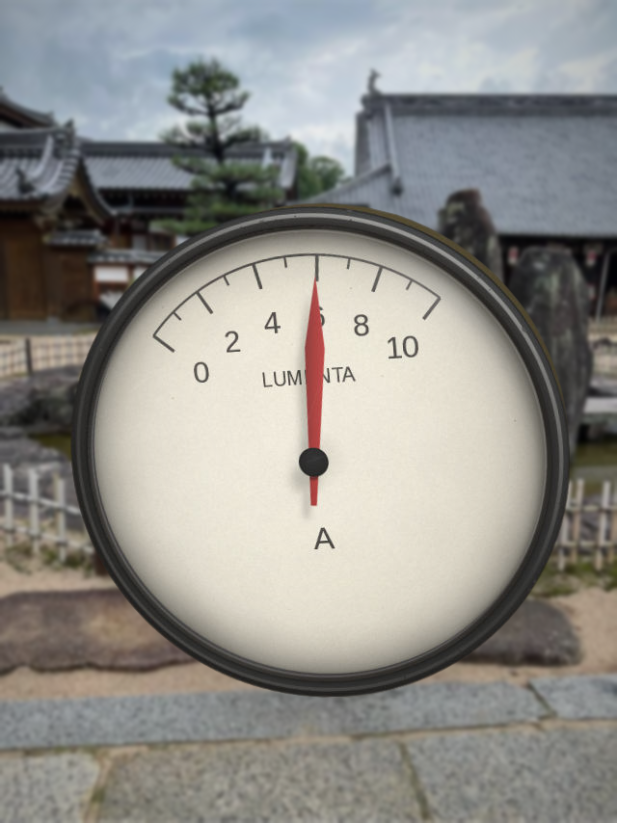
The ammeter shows **6** A
